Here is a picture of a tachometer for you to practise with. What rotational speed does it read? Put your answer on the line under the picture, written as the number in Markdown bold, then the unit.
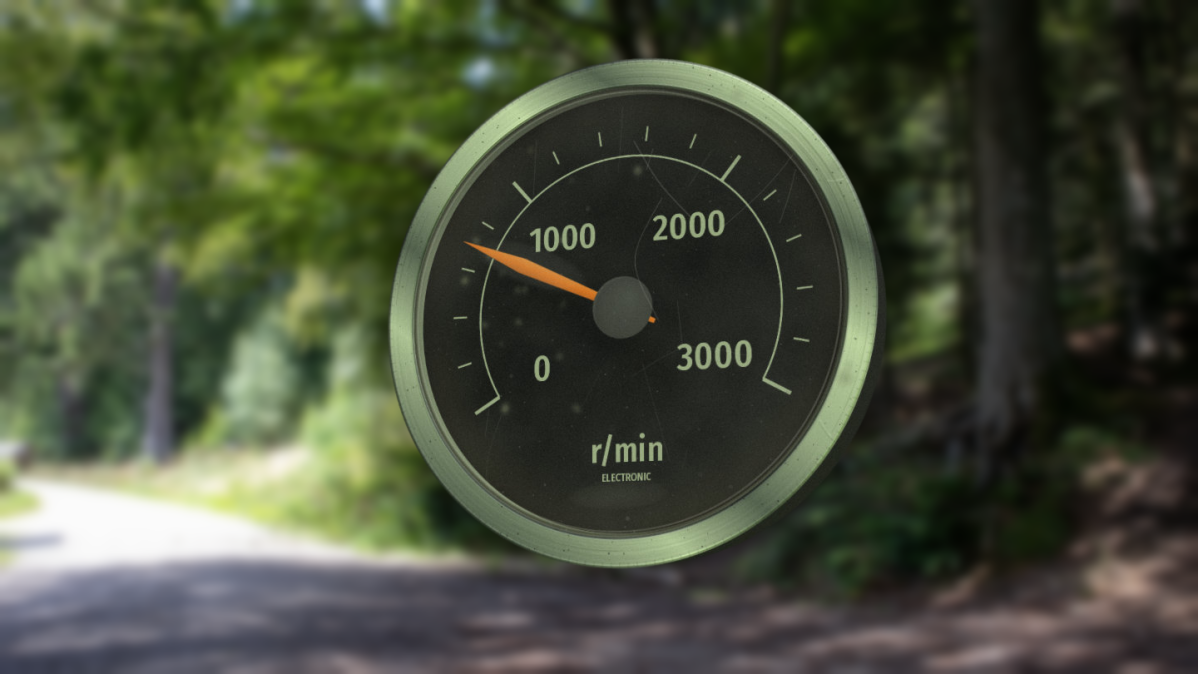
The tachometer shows **700** rpm
